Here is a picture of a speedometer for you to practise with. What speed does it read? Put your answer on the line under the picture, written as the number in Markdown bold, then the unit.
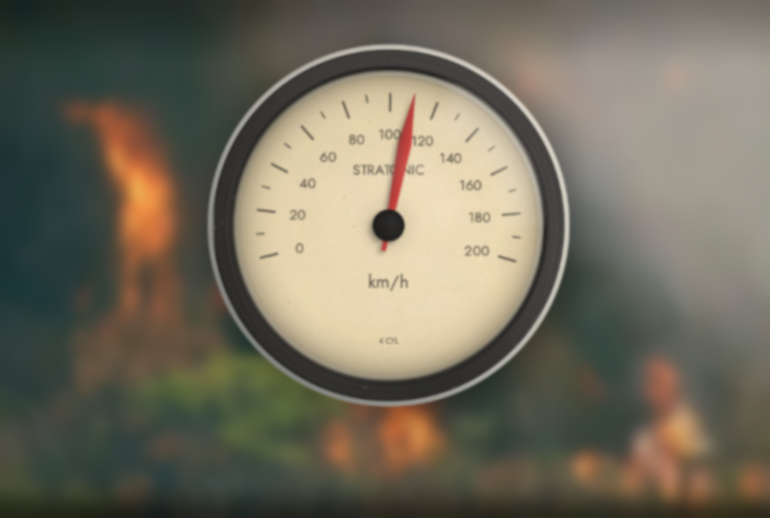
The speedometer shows **110** km/h
